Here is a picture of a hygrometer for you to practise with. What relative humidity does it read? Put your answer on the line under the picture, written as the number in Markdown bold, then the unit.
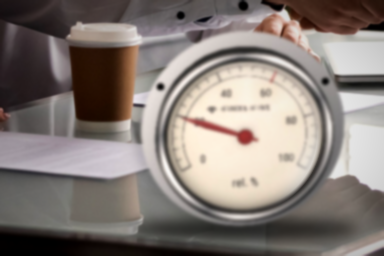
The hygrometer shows **20** %
